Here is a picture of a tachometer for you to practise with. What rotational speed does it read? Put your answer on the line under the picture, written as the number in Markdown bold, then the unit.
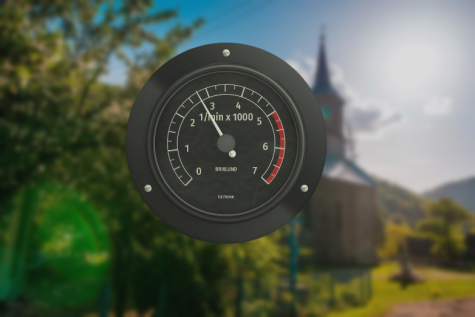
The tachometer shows **2750** rpm
